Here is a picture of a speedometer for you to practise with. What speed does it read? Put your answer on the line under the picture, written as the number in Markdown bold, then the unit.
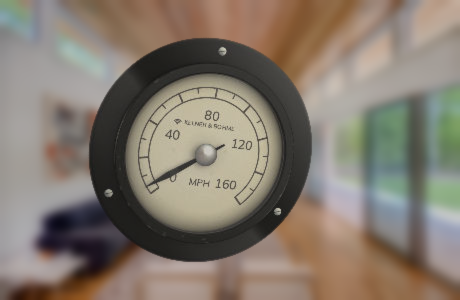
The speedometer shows **5** mph
